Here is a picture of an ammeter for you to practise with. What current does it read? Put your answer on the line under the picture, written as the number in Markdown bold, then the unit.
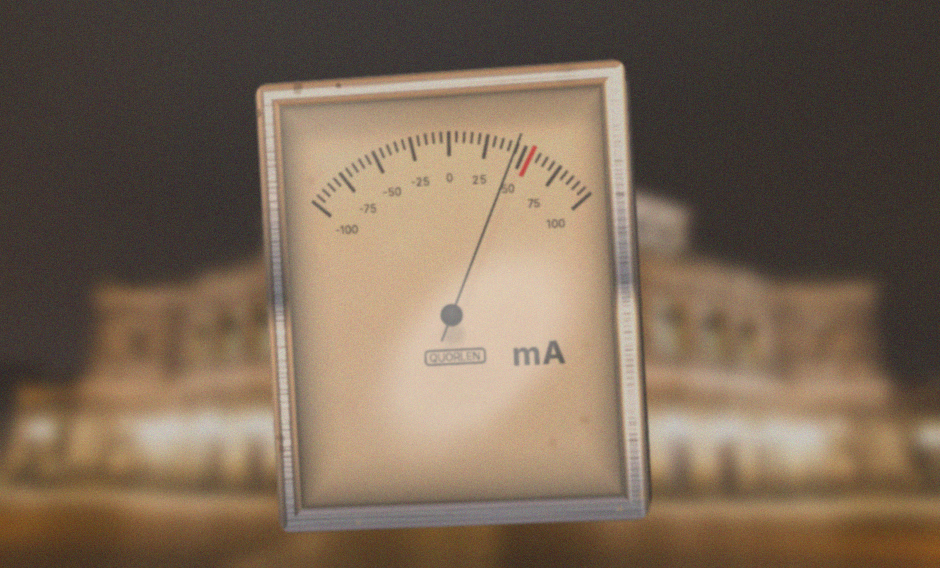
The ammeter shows **45** mA
